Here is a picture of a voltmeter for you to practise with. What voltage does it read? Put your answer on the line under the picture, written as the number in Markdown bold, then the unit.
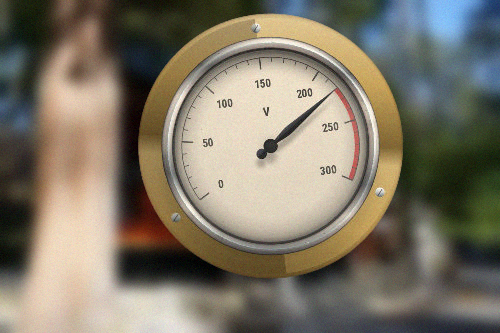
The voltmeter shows **220** V
